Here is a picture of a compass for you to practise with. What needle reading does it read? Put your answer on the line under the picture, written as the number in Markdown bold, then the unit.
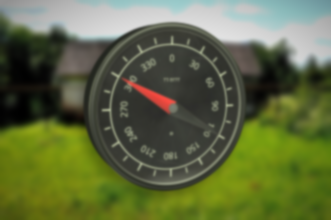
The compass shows **300** °
